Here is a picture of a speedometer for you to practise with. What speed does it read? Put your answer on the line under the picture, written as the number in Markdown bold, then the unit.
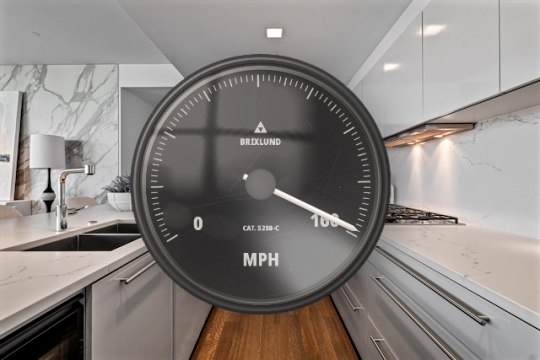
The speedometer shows **158** mph
